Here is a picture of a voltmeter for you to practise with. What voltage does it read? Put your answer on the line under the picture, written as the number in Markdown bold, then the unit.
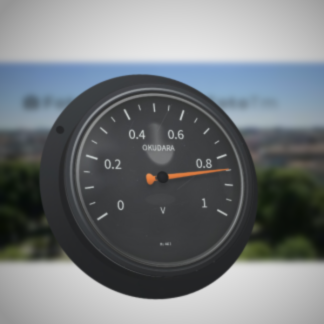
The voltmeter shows **0.85** V
